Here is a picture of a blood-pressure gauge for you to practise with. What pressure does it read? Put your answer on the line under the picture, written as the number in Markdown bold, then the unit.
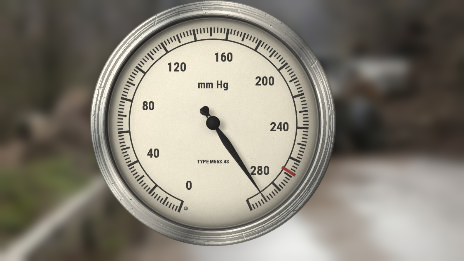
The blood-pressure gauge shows **290** mmHg
